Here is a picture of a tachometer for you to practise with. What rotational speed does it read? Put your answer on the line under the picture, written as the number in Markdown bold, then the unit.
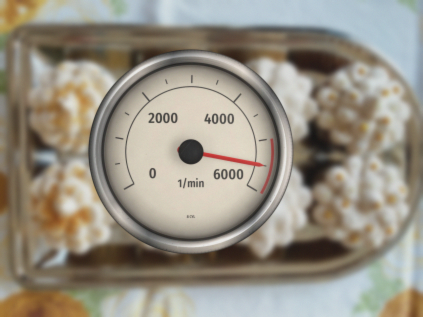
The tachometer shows **5500** rpm
